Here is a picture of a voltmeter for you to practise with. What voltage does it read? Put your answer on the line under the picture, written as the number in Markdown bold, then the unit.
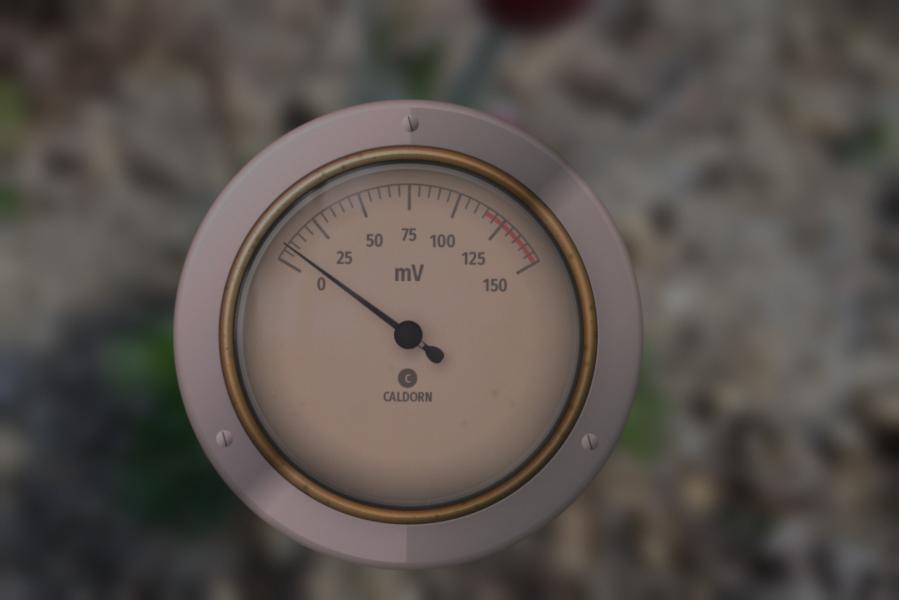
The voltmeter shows **7.5** mV
